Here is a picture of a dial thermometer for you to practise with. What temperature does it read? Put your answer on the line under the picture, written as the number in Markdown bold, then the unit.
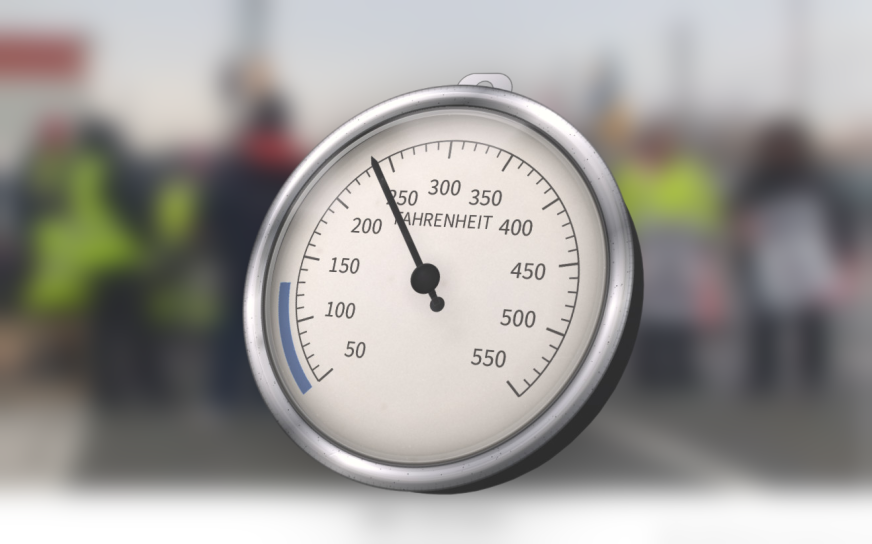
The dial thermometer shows **240** °F
